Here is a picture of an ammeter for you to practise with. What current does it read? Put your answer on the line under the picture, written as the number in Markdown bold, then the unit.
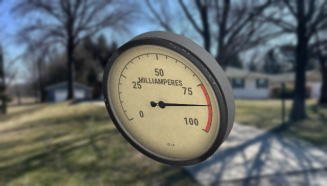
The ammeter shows **85** mA
